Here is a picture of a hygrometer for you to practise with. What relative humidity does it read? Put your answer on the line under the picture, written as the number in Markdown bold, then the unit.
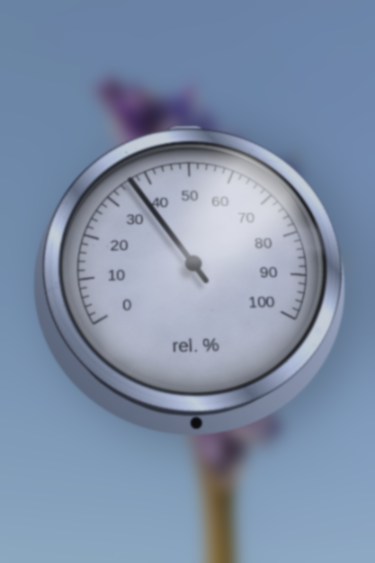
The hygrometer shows **36** %
